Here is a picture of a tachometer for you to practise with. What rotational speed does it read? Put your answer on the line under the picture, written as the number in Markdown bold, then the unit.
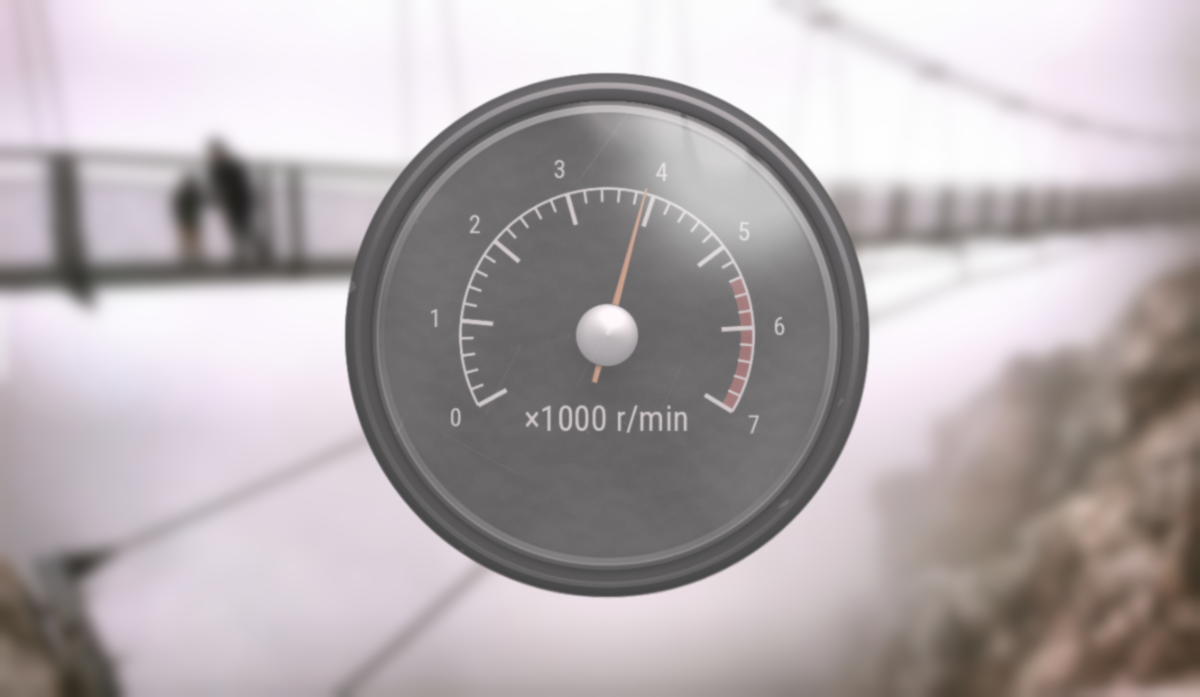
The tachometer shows **3900** rpm
